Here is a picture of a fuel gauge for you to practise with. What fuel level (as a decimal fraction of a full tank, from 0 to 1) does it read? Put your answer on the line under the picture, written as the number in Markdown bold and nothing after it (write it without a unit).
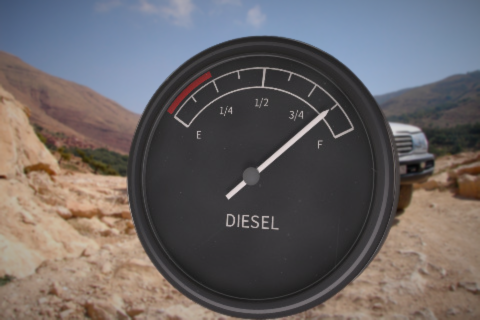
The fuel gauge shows **0.875**
